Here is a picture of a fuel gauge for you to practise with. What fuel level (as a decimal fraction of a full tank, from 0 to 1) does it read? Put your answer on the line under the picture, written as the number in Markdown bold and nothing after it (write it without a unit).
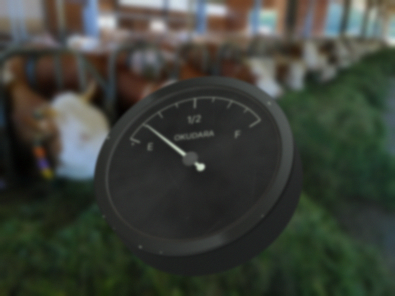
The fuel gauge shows **0.125**
